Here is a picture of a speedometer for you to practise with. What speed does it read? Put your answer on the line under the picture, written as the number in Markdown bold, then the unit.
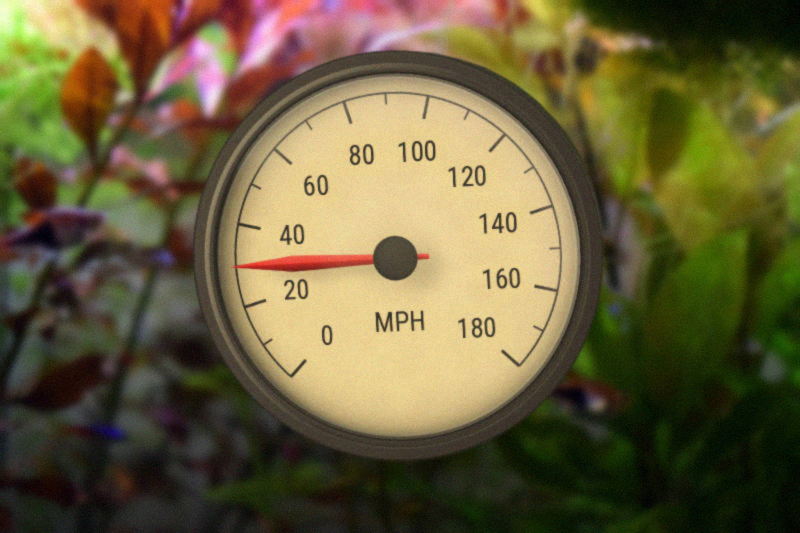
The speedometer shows **30** mph
